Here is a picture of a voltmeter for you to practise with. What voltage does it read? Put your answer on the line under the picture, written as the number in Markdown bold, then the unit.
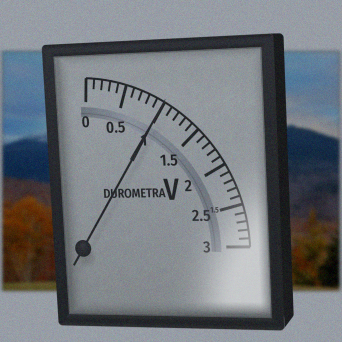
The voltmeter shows **1** V
